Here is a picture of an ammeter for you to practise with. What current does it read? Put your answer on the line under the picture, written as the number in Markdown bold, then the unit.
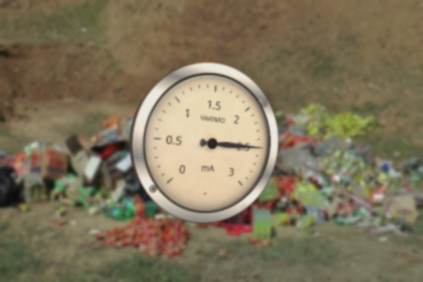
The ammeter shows **2.5** mA
